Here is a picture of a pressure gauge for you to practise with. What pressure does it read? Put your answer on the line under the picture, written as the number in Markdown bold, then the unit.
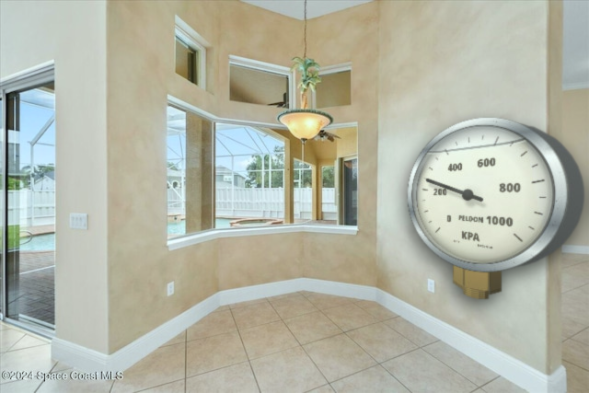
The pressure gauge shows **250** kPa
